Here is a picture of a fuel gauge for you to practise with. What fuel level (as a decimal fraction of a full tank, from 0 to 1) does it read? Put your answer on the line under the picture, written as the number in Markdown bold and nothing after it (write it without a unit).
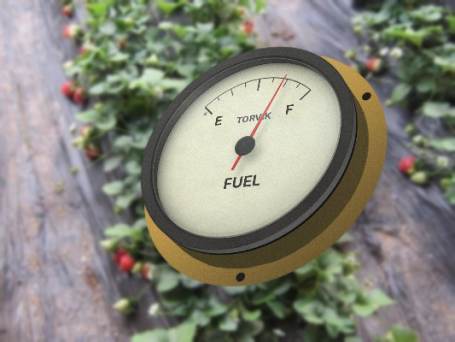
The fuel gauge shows **0.75**
